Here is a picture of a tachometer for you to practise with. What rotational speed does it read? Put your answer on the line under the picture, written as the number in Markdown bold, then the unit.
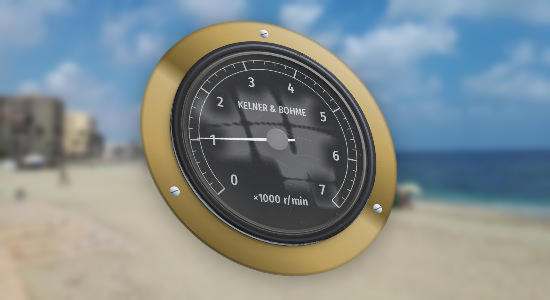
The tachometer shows **1000** rpm
